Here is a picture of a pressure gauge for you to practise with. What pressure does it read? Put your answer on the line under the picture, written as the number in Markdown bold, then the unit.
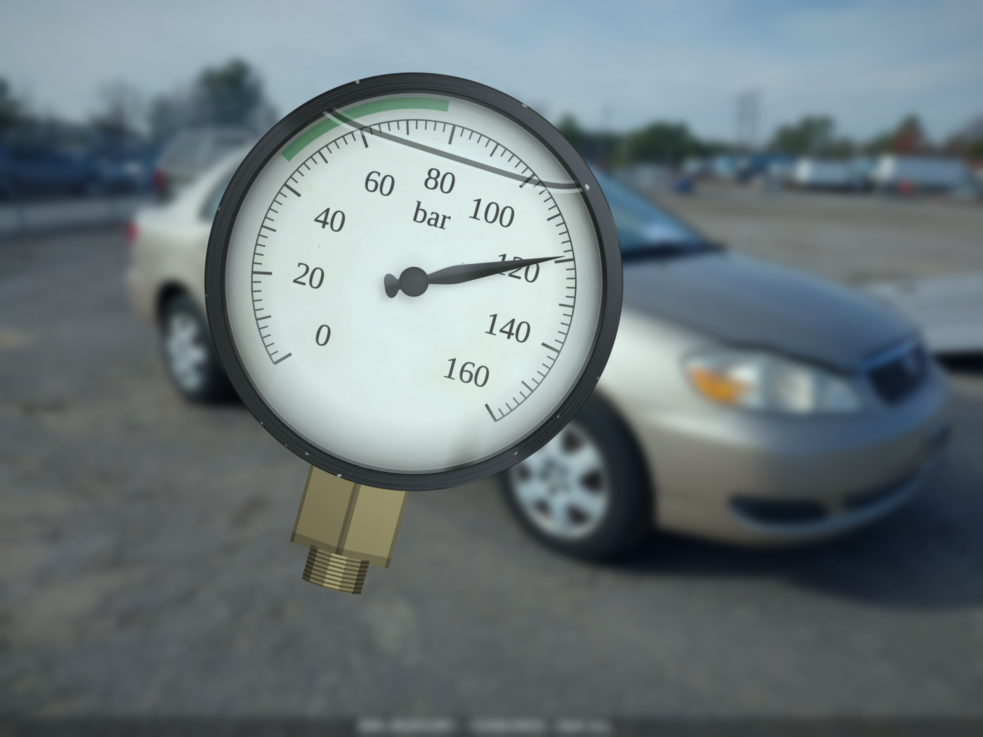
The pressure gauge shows **119** bar
